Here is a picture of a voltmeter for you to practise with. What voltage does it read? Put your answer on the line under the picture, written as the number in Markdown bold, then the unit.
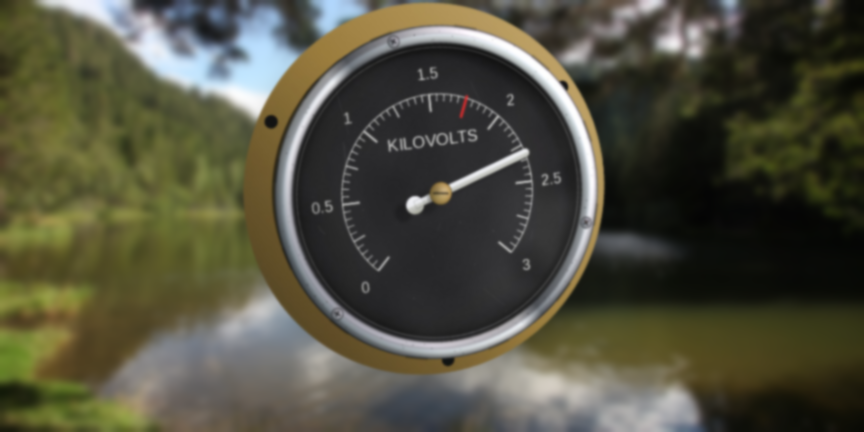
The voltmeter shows **2.3** kV
